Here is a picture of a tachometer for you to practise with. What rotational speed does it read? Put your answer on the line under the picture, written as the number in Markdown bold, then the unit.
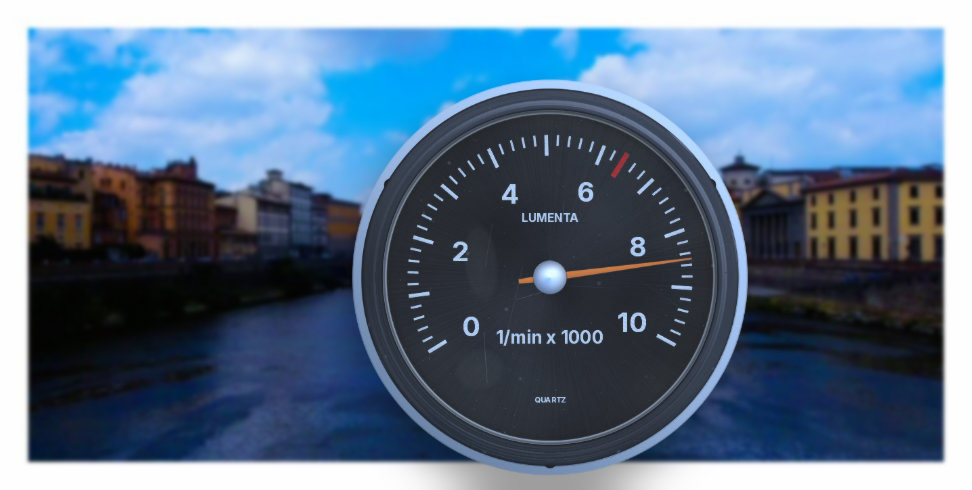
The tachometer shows **8500** rpm
